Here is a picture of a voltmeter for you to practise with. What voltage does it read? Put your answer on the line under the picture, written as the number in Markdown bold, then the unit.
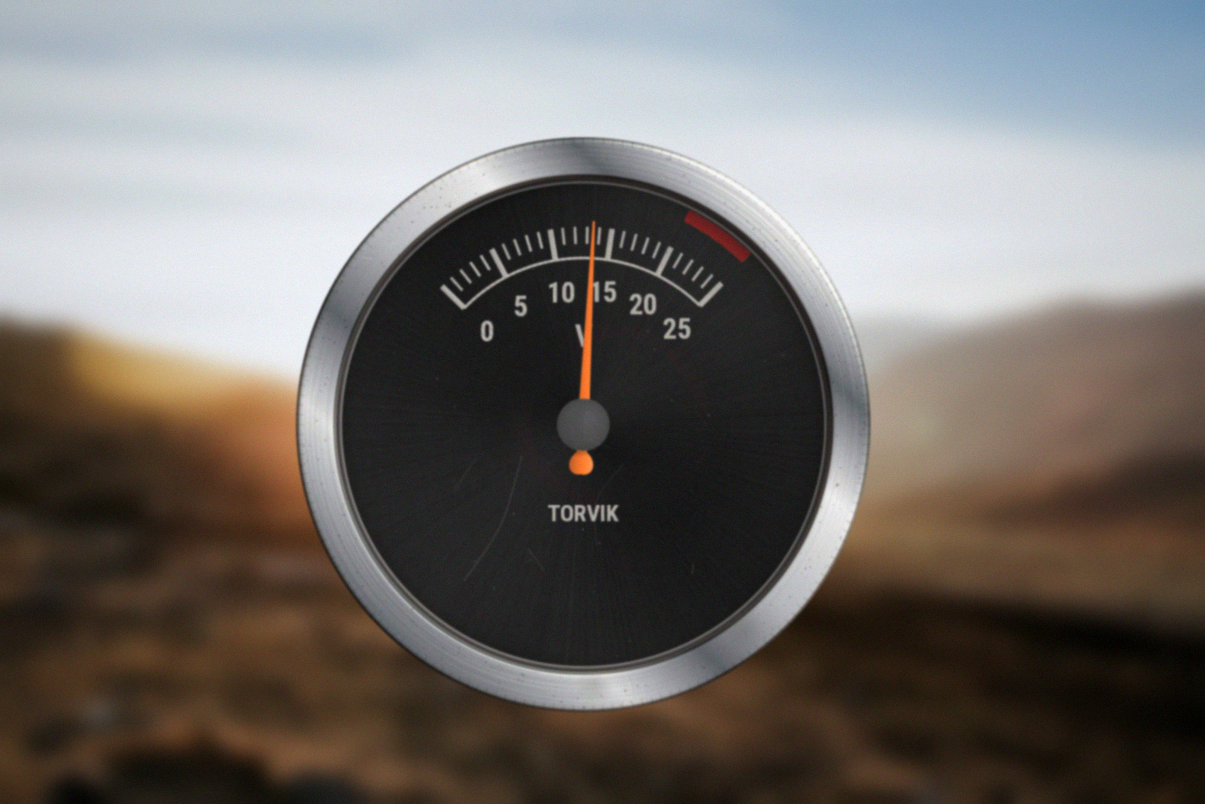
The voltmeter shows **13.5** V
